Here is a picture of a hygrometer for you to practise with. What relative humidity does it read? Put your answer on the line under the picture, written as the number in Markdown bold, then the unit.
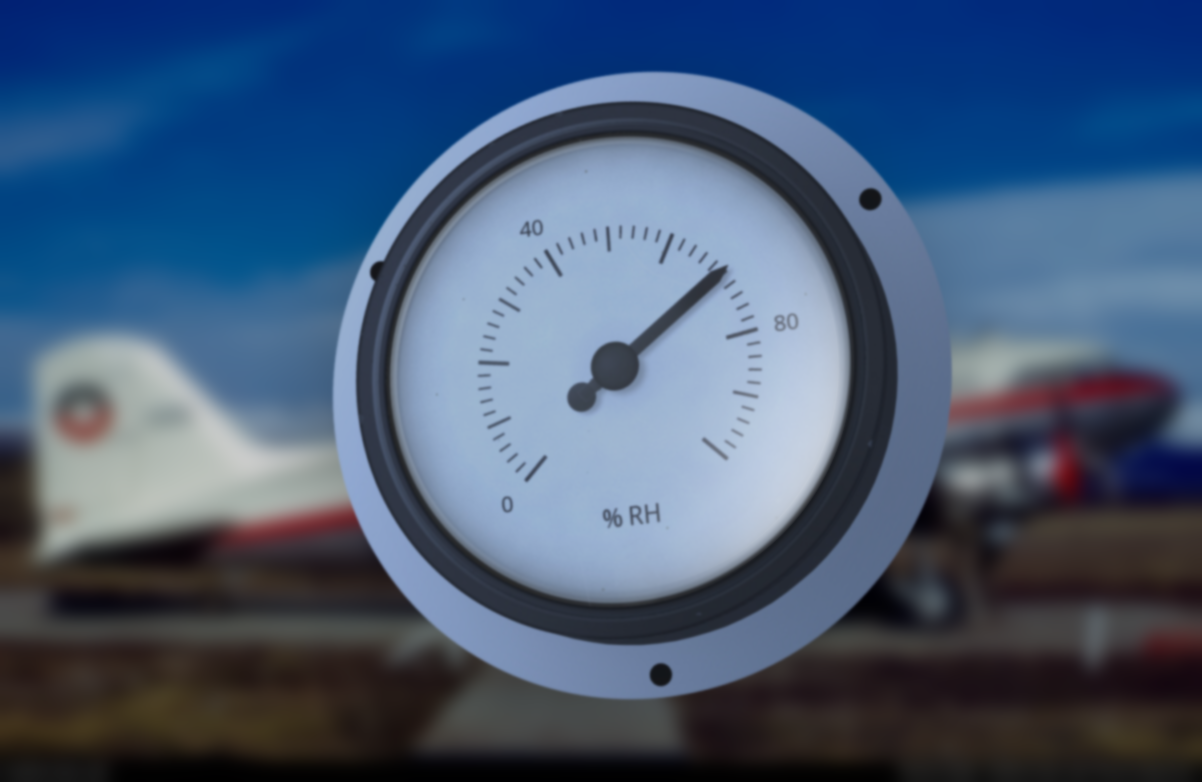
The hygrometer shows **70** %
